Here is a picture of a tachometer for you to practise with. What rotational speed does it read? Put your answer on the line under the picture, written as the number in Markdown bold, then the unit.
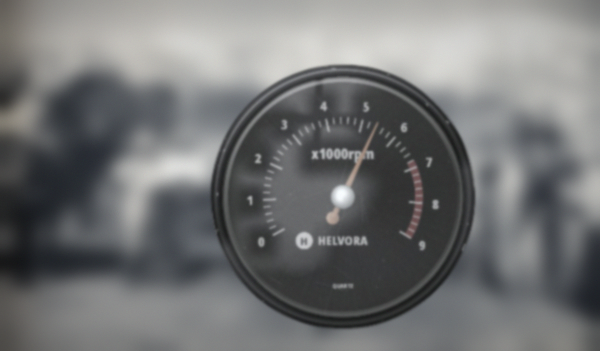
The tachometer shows **5400** rpm
